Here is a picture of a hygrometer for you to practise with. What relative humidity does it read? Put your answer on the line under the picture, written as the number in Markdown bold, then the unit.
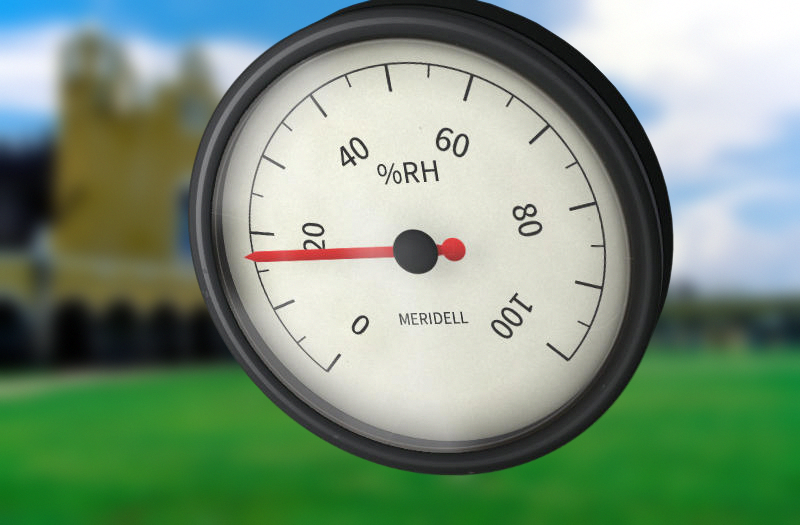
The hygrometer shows **17.5** %
